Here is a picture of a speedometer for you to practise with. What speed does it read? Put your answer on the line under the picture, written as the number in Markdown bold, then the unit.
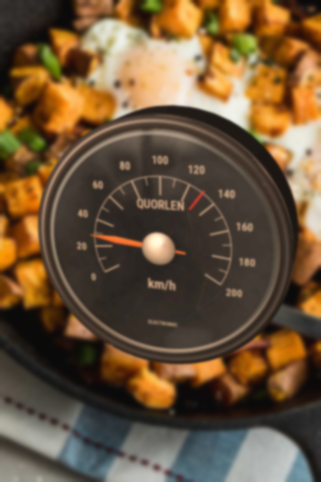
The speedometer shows **30** km/h
